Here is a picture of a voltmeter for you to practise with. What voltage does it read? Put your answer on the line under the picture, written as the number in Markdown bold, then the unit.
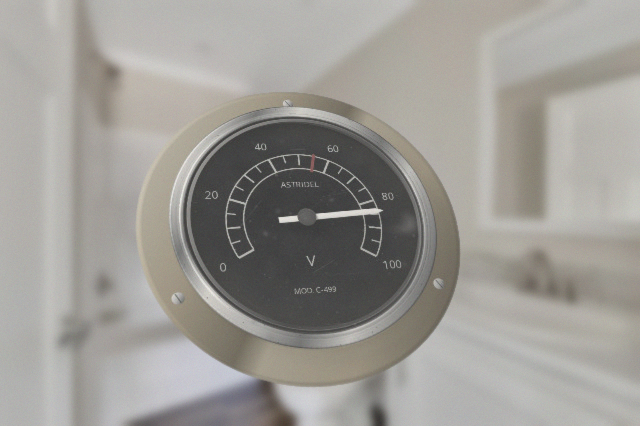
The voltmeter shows **85** V
